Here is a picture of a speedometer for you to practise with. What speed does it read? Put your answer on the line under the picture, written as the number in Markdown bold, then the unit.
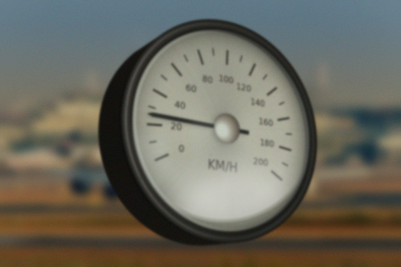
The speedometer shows **25** km/h
